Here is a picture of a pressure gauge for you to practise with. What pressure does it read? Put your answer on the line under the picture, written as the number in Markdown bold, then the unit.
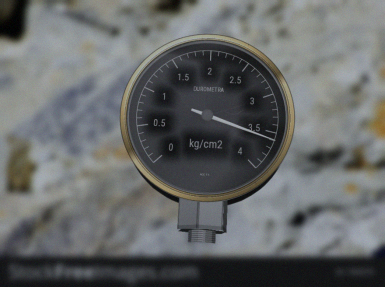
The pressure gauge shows **3.6** kg/cm²
